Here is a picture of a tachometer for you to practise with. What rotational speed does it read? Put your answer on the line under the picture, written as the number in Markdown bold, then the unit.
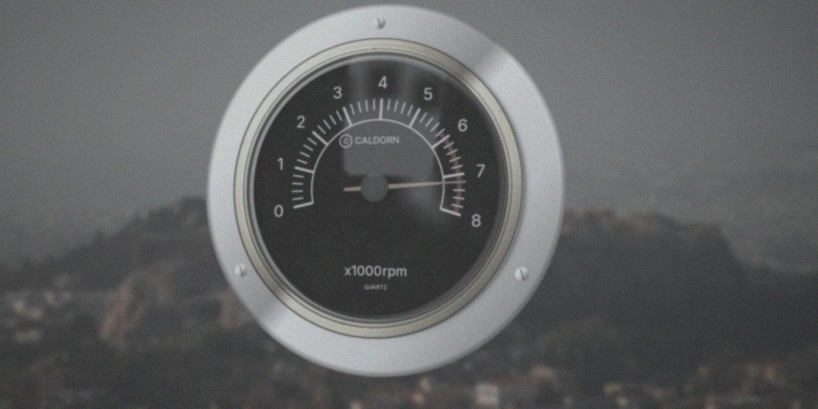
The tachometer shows **7200** rpm
